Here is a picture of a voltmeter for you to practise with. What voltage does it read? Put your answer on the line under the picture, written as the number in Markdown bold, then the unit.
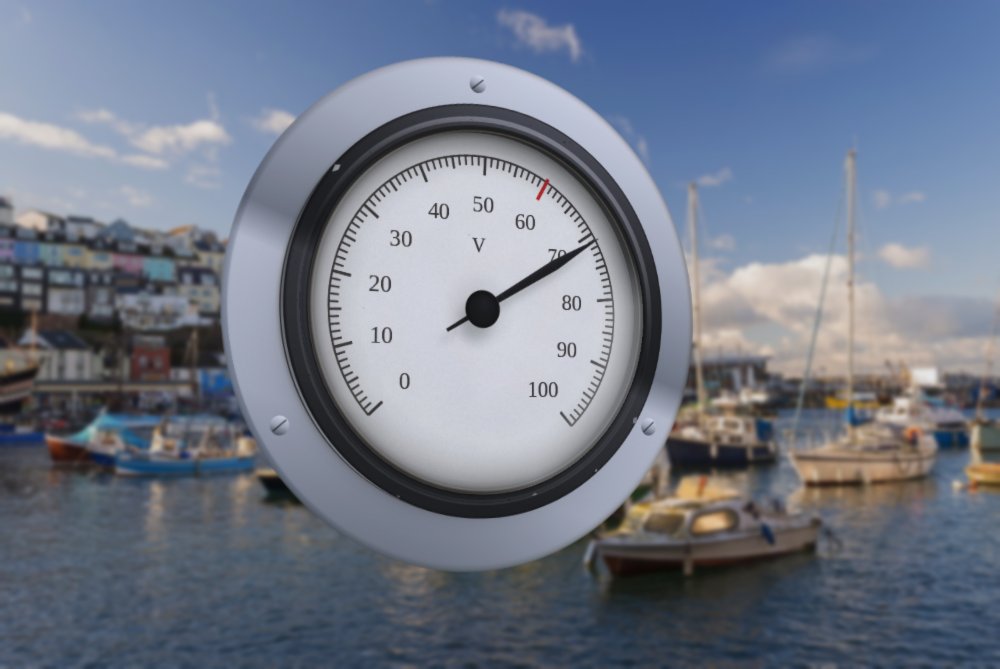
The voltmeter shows **71** V
